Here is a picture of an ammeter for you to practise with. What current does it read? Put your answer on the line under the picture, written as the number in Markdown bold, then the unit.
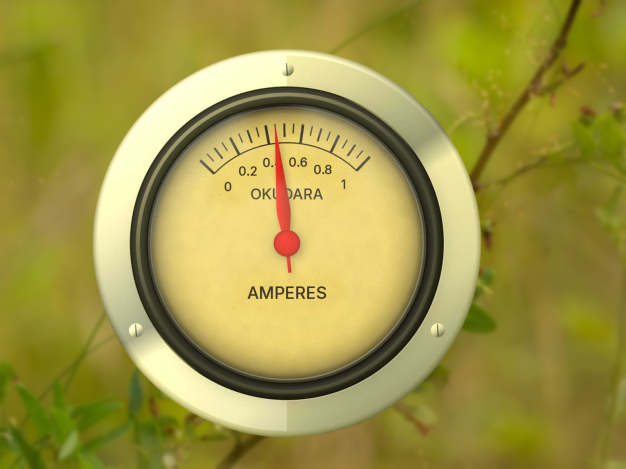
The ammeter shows **0.45** A
